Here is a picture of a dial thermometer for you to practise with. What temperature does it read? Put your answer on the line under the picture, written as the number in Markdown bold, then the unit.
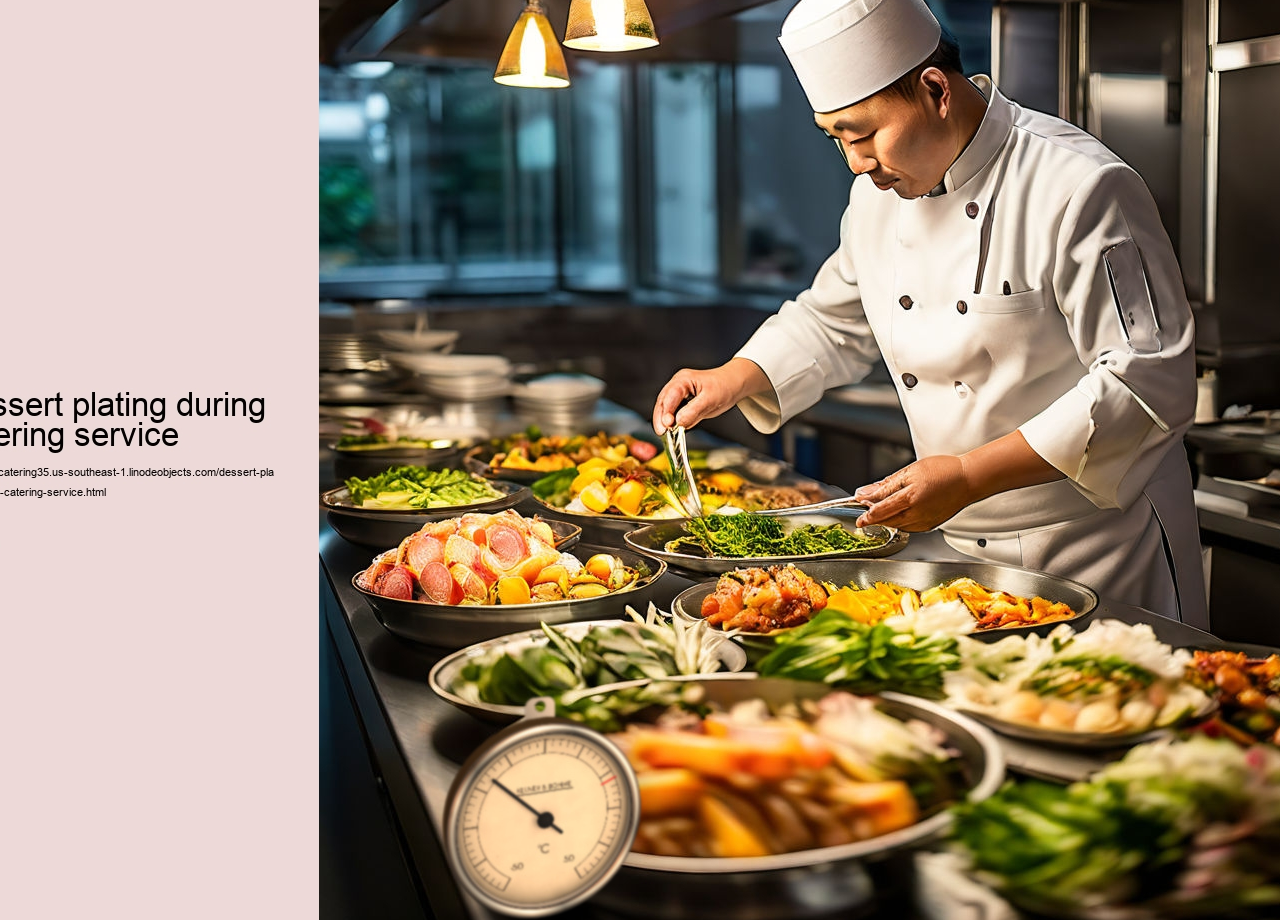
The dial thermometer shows **-16** °C
